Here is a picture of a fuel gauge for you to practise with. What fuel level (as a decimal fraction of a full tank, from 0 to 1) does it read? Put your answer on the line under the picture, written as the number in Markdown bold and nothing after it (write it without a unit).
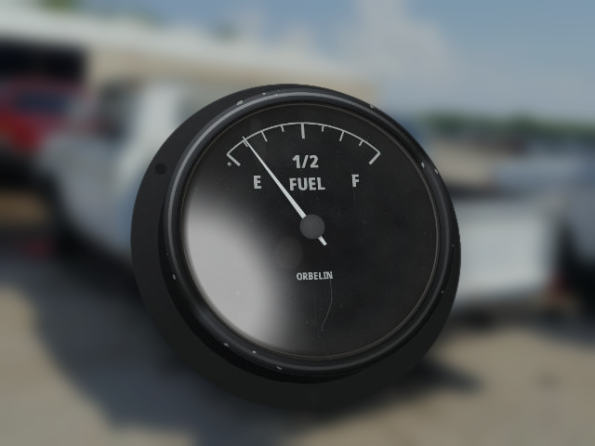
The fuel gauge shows **0.125**
